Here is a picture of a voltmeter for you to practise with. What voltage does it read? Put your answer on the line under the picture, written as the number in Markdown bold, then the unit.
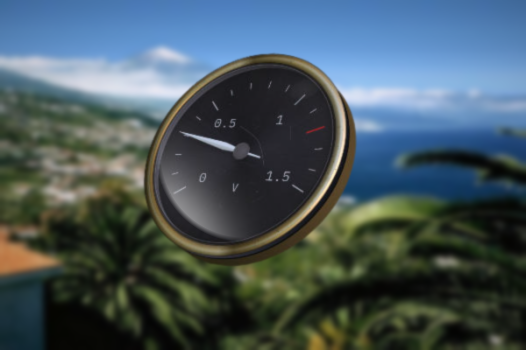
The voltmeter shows **0.3** V
